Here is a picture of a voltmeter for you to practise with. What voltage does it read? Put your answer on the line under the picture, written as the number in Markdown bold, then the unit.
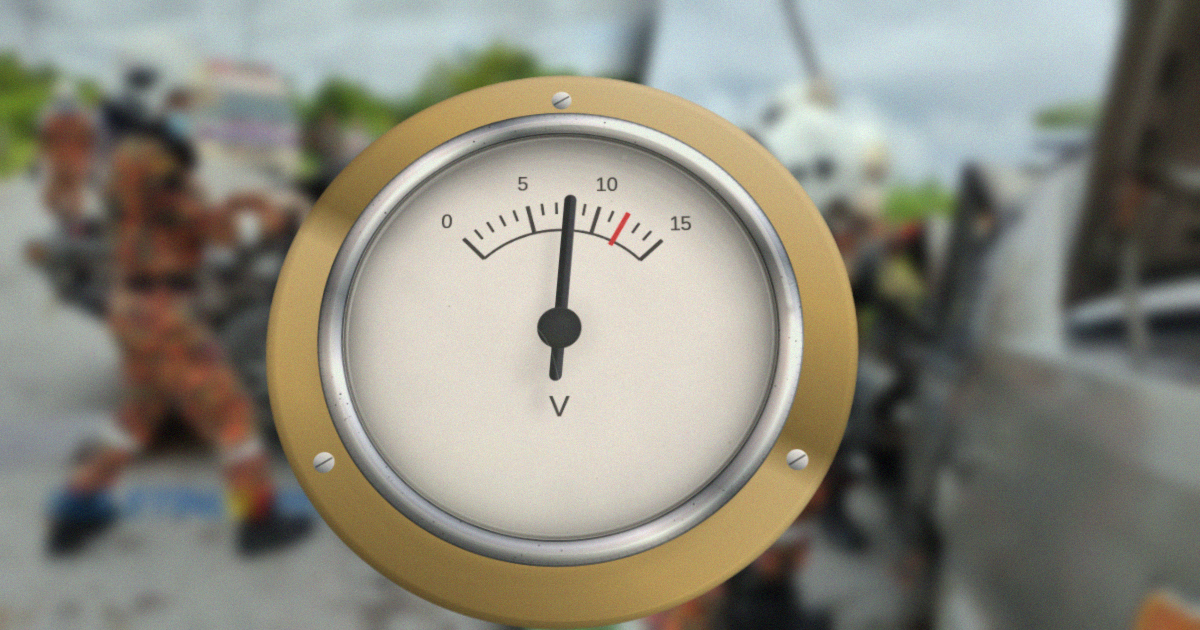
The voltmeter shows **8** V
